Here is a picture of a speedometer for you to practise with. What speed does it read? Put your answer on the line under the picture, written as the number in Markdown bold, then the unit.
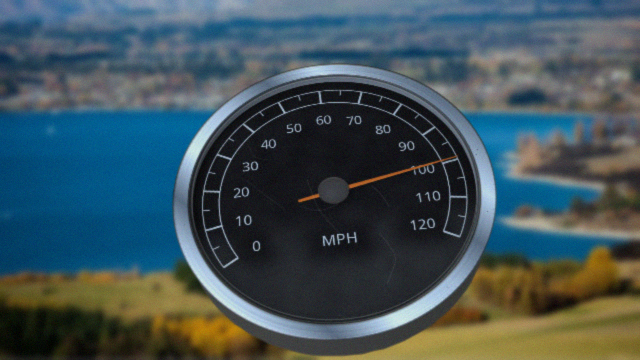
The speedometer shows **100** mph
